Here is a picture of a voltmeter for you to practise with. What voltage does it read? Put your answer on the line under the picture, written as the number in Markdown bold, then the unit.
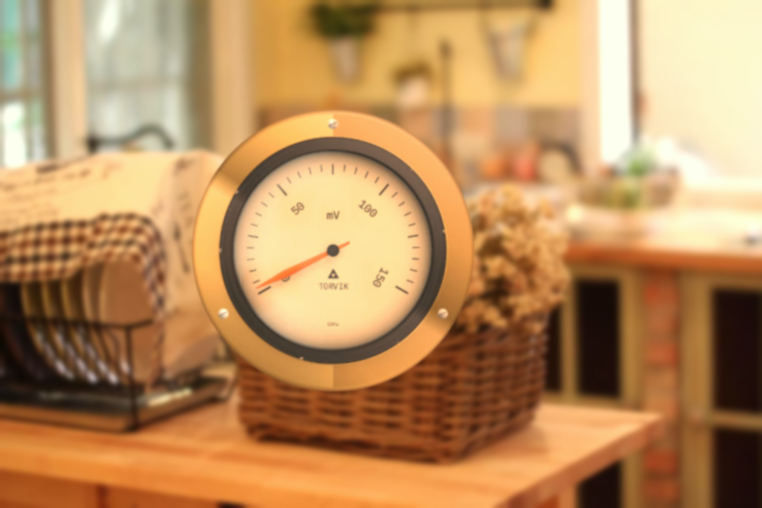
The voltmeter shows **2.5** mV
